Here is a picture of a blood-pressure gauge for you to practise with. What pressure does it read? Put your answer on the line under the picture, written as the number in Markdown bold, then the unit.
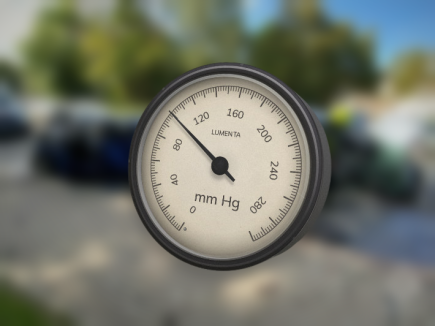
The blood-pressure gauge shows **100** mmHg
